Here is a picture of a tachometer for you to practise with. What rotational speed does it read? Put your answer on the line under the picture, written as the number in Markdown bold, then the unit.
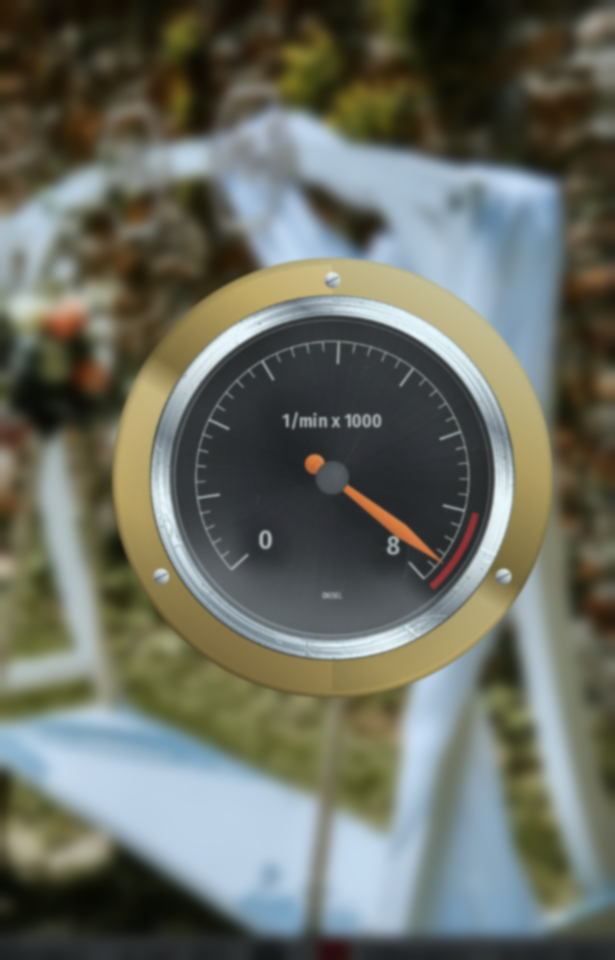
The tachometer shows **7700** rpm
